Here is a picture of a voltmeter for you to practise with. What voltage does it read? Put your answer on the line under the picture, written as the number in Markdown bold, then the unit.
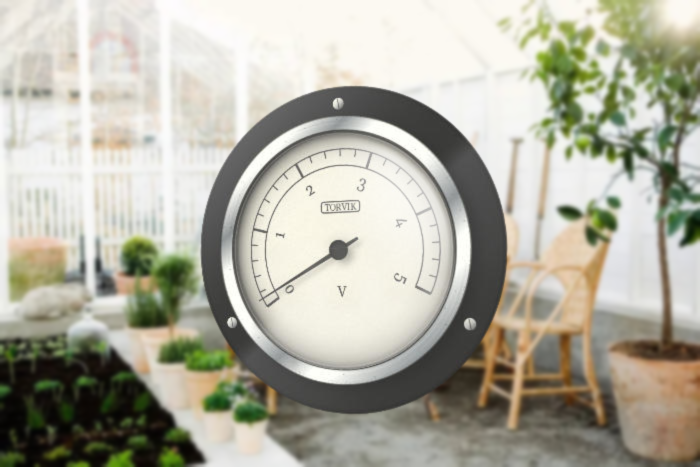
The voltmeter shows **0.1** V
